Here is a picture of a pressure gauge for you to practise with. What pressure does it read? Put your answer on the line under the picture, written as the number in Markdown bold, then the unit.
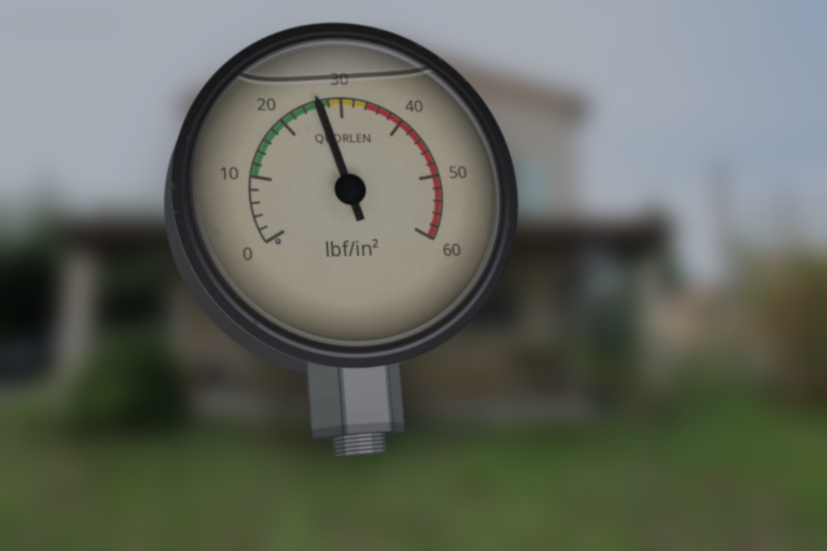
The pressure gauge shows **26** psi
